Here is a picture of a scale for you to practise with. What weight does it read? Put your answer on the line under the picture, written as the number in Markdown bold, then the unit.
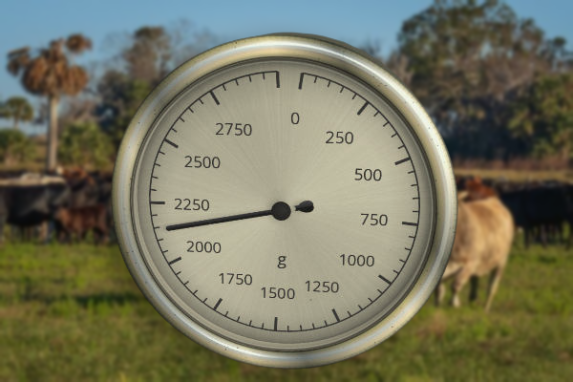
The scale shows **2150** g
